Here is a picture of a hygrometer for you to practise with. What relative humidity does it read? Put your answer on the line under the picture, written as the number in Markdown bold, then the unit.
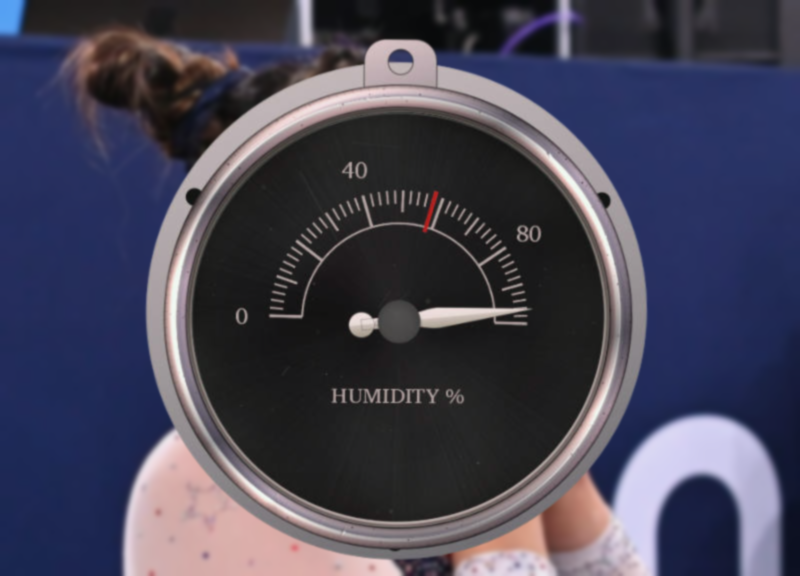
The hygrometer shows **96** %
